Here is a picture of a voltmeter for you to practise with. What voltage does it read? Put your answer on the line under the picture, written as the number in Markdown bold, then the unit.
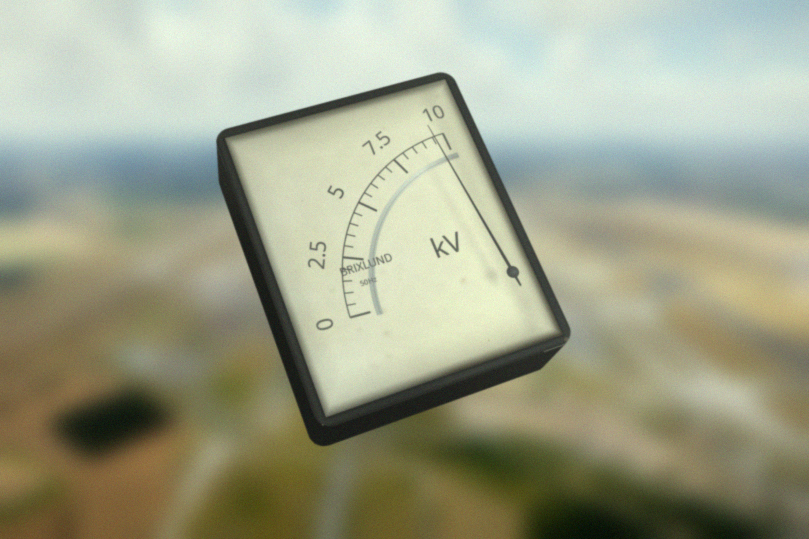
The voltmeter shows **9.5** kV
